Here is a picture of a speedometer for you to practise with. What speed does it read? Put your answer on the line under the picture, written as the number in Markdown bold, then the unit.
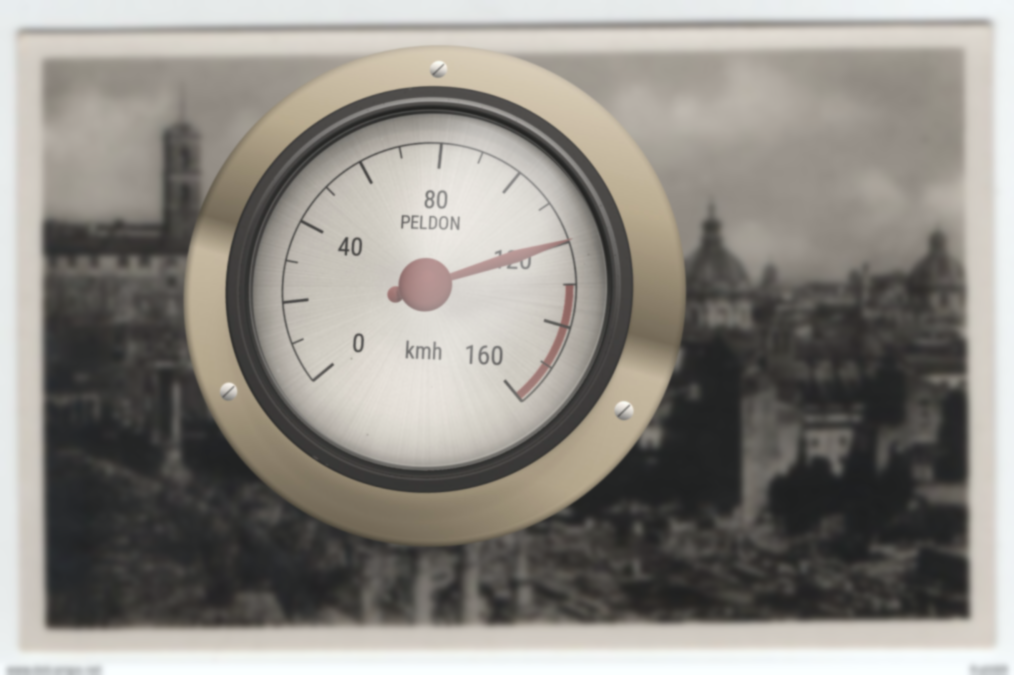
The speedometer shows **120** km/h
